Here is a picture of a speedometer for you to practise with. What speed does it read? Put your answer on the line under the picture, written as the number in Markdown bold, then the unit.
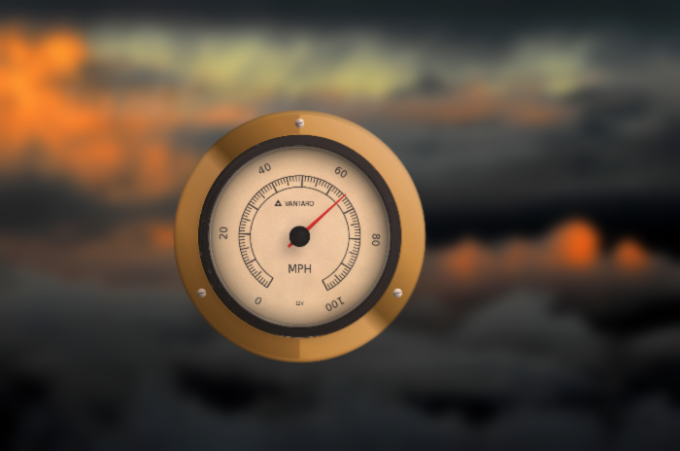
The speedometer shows **65** mph
